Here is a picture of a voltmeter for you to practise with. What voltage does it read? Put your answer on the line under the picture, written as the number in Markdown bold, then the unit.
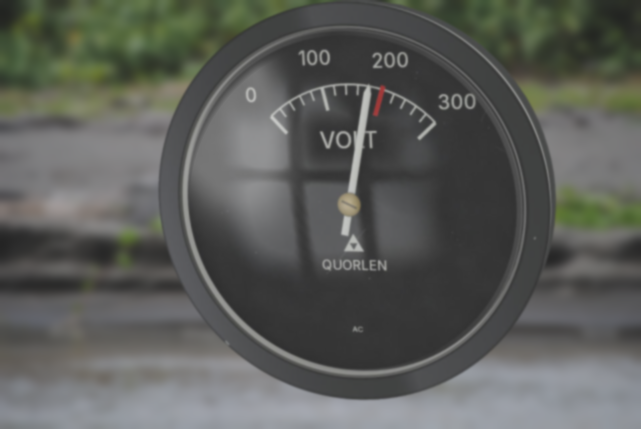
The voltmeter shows **180** V
